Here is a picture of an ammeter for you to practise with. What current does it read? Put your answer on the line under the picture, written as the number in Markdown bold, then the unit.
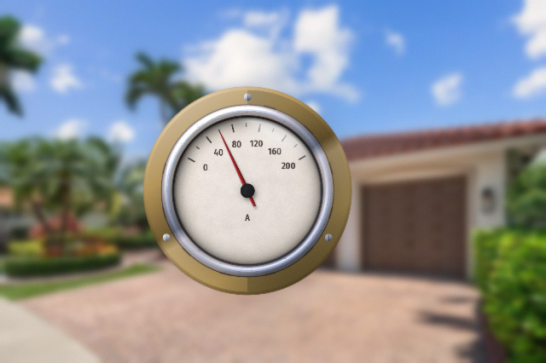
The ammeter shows **60** A
